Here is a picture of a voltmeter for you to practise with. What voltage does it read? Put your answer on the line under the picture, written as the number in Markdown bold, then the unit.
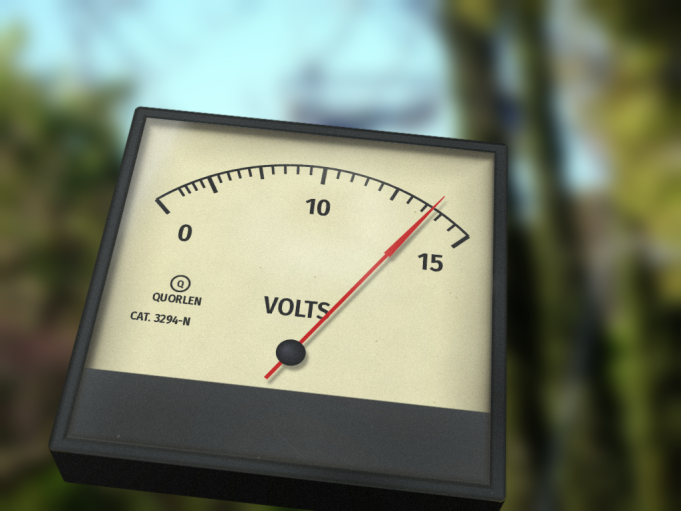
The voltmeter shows **13.75** V
